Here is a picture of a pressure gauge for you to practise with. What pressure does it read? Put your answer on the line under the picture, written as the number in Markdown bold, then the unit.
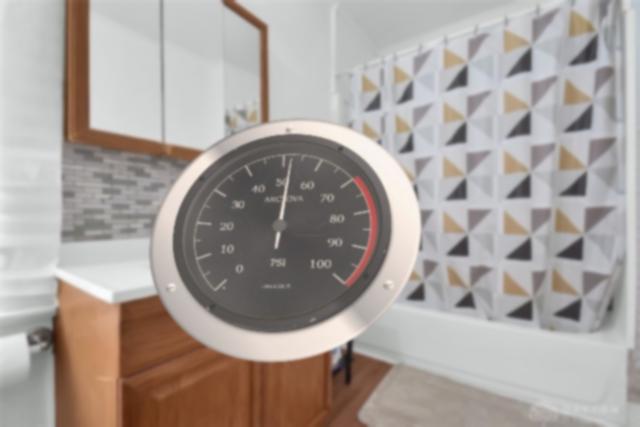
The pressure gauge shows **52.5** psi
